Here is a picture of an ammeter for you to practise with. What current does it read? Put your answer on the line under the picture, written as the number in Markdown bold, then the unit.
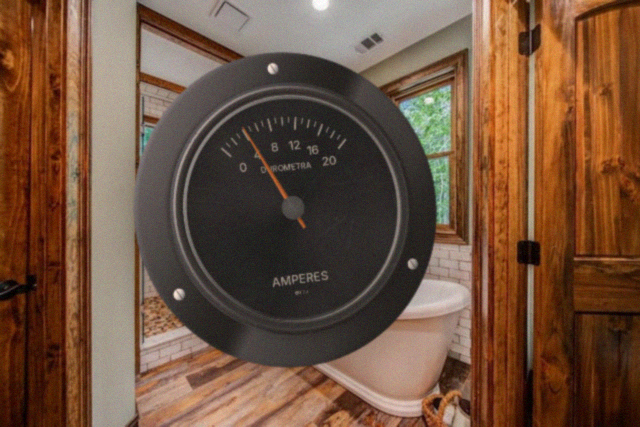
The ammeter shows **4** A
